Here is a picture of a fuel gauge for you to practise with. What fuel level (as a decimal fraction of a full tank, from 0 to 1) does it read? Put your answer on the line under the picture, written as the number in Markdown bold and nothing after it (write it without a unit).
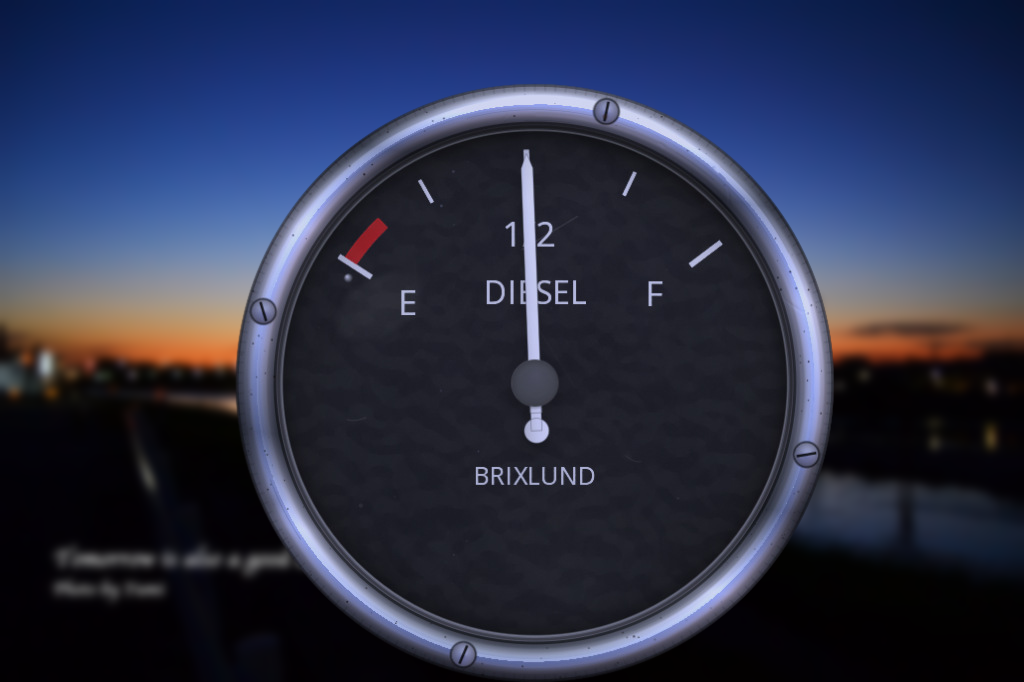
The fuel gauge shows **0.5**
